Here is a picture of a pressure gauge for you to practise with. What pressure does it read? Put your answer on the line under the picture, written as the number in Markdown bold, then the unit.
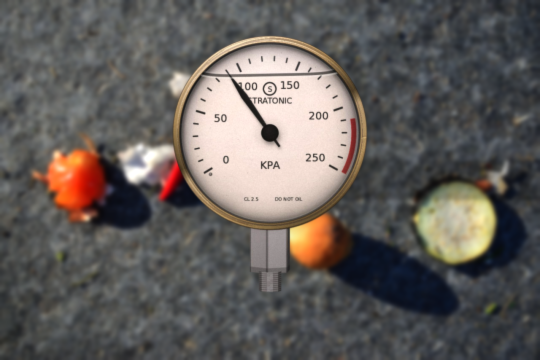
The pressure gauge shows **90** kPa
